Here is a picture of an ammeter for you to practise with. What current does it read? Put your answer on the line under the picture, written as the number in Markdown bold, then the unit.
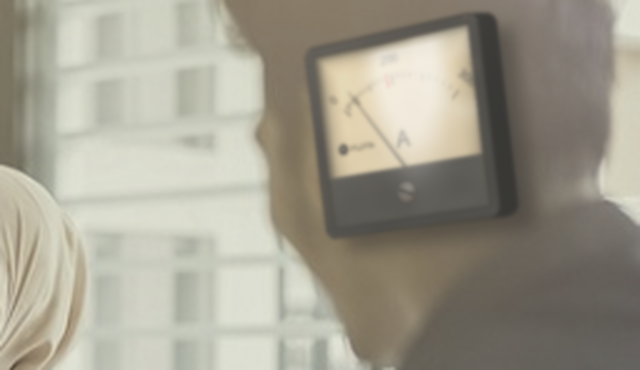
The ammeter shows **100** A
